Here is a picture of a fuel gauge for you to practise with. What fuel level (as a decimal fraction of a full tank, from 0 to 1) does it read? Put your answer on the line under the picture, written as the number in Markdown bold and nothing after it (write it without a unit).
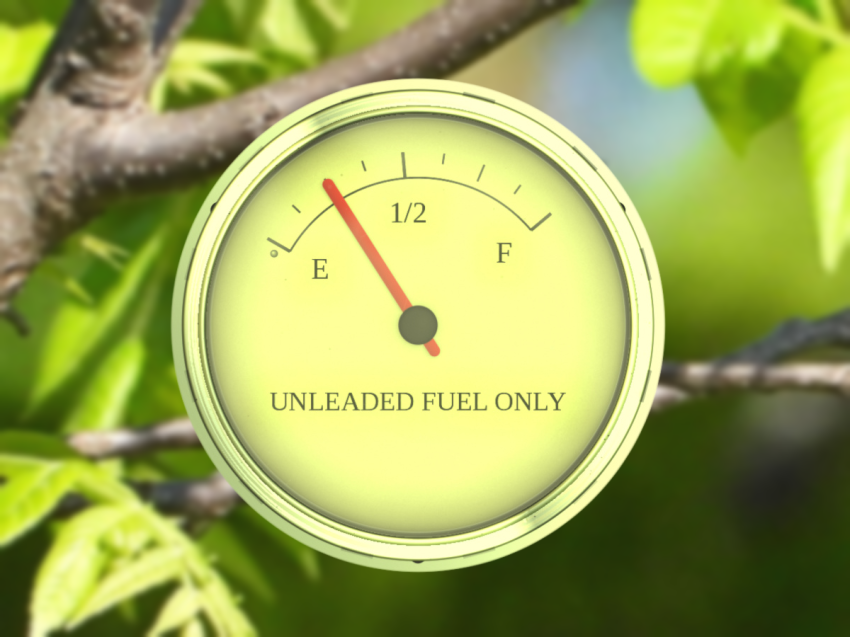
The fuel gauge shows **0.25**
